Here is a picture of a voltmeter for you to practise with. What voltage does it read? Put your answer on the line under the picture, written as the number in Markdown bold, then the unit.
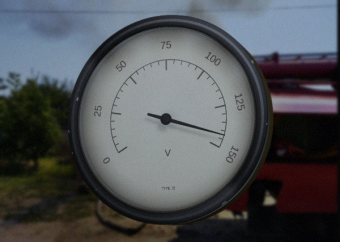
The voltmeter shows **142.5** V
